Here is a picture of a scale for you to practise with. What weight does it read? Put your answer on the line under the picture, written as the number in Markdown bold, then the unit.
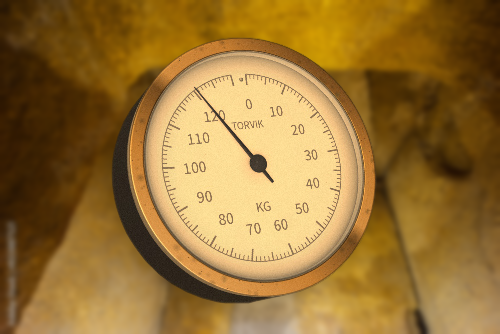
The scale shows **120** kg
